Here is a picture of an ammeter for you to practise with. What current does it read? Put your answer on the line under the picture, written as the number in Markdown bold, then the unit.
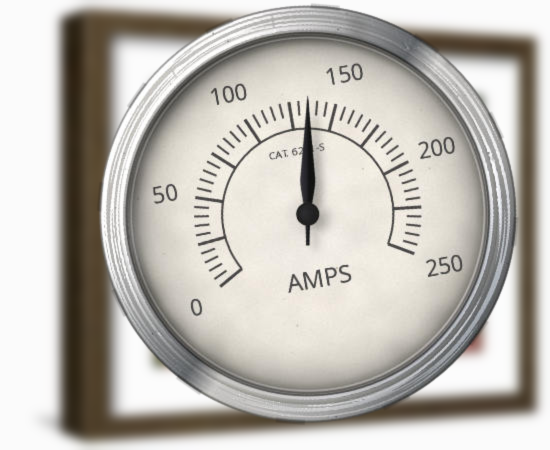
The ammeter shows **135** A
